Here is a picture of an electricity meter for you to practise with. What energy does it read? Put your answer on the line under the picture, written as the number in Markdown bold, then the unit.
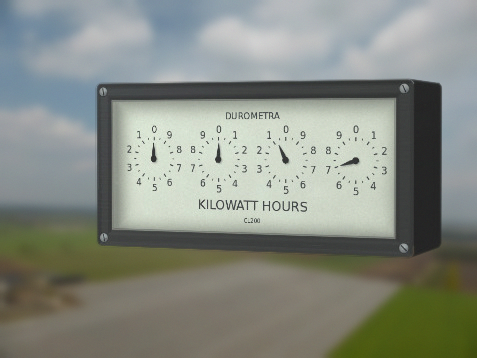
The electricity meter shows **7** kWh
